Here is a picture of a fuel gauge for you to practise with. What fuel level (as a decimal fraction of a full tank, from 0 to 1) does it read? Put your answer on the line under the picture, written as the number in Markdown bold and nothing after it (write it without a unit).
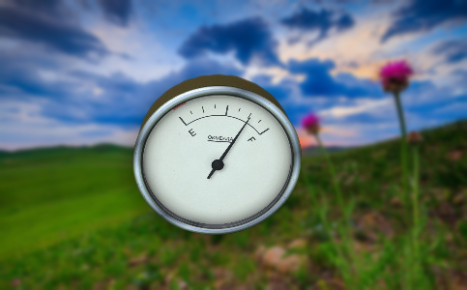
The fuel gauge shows **0.75**
